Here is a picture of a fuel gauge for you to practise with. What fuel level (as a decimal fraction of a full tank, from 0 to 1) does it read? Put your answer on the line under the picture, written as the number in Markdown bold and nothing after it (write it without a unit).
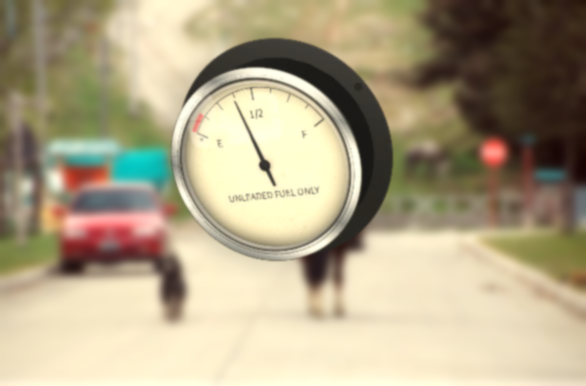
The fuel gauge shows **0.375**
